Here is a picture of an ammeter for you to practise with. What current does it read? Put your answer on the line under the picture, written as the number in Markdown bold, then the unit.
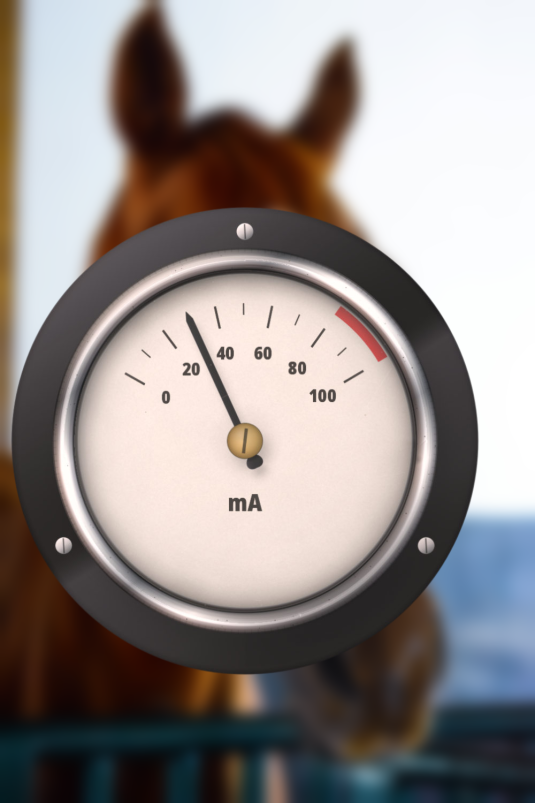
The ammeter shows **30** mA
